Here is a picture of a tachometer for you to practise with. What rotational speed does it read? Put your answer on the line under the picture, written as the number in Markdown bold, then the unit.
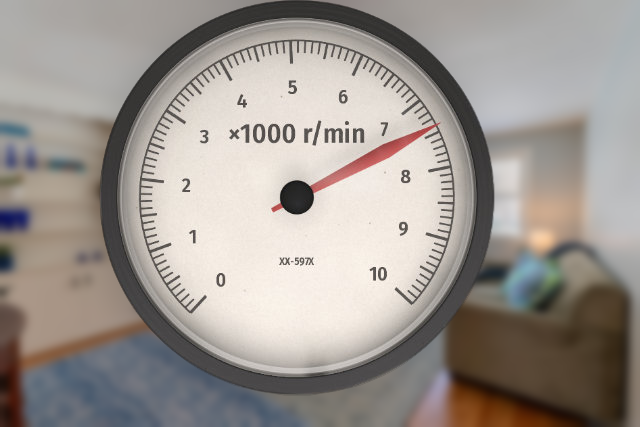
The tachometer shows **7400** rpm
